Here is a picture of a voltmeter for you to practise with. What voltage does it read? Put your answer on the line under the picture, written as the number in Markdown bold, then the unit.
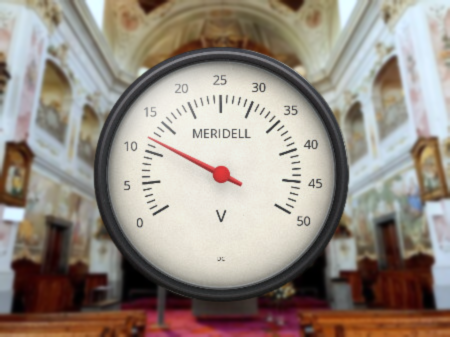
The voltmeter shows **12** V
